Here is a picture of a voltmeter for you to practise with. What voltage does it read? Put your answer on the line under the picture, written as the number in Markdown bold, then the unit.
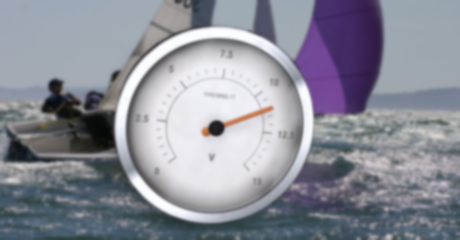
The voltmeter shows **11** V
